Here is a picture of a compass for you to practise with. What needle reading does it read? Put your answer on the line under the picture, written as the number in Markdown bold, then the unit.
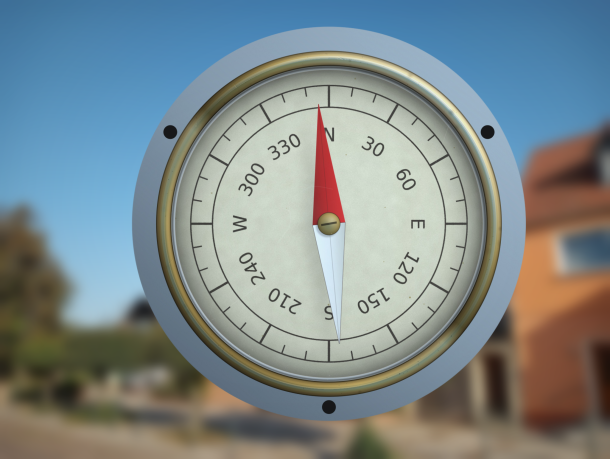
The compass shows **355** °
